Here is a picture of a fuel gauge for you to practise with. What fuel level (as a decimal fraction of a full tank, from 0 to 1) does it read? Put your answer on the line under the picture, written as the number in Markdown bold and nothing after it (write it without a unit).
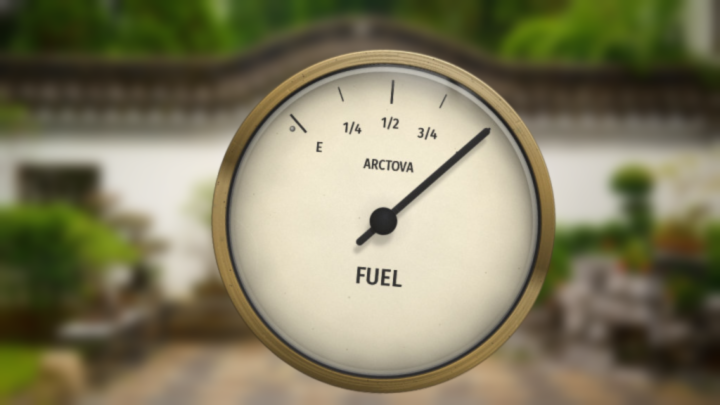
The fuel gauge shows **1**
